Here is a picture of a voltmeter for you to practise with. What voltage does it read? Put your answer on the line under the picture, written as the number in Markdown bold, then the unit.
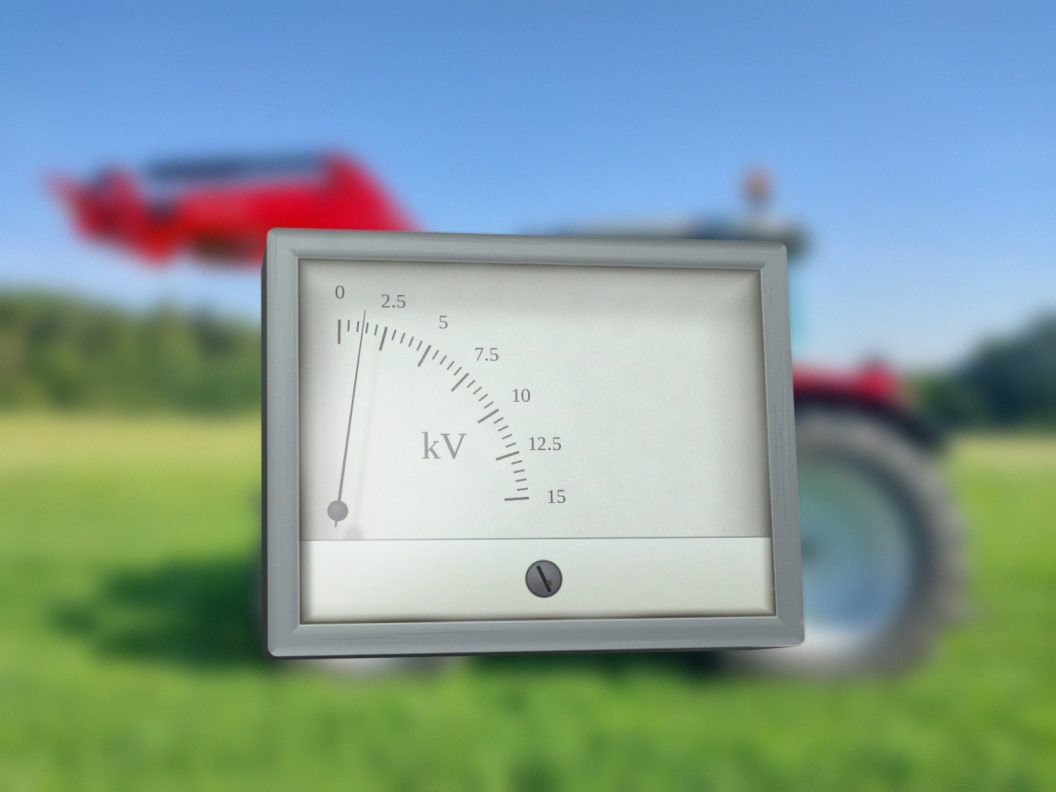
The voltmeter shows **1.25** kV
